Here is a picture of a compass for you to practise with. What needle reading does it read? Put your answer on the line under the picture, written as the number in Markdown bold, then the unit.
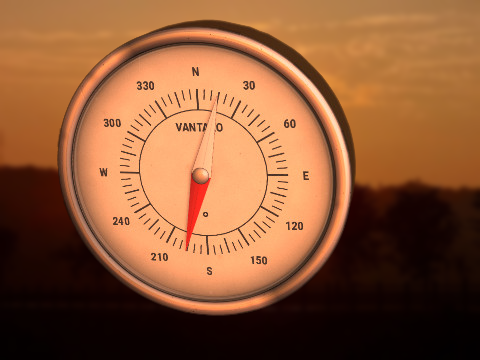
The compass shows **195** °
